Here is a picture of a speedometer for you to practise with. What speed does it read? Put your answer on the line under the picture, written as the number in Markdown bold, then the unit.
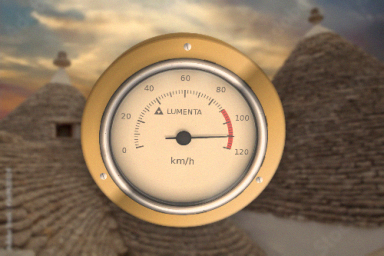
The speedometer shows **110** km/h
